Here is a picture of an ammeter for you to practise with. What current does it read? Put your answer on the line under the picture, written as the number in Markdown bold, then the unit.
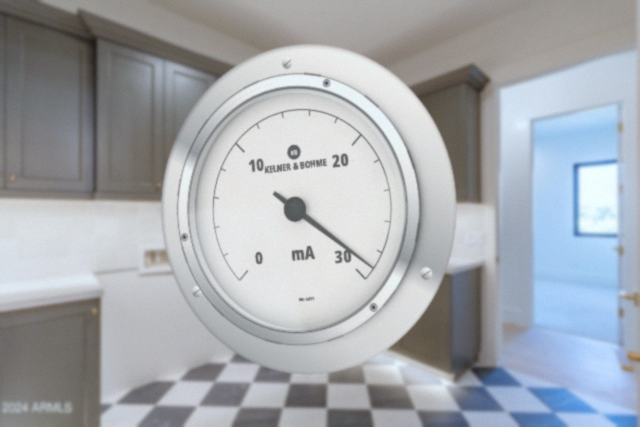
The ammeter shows **29** mA
